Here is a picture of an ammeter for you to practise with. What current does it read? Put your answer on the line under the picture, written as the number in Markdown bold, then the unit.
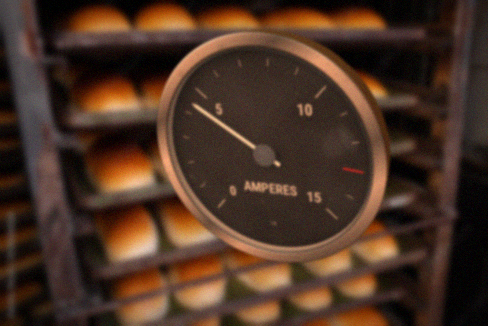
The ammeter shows **4.5** A
